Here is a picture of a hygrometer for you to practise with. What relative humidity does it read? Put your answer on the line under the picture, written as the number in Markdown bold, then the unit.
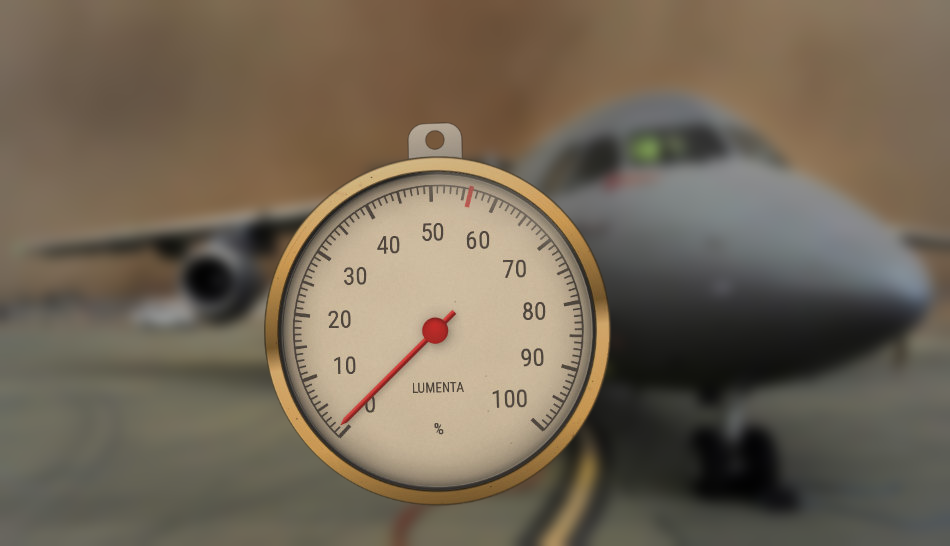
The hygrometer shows **1** %
